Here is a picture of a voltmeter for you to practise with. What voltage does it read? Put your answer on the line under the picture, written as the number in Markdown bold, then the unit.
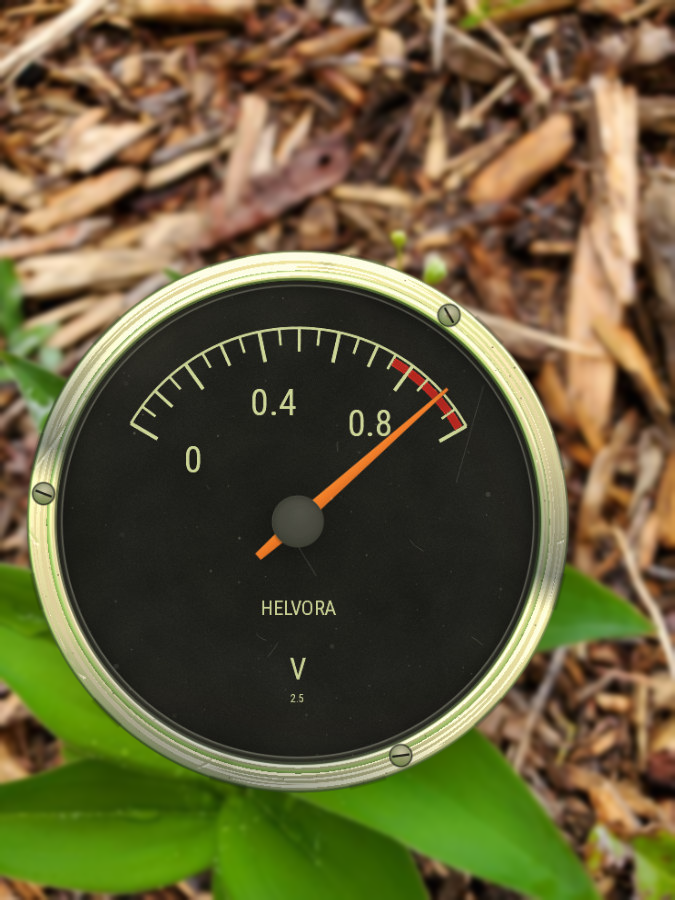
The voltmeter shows **0.9** V
